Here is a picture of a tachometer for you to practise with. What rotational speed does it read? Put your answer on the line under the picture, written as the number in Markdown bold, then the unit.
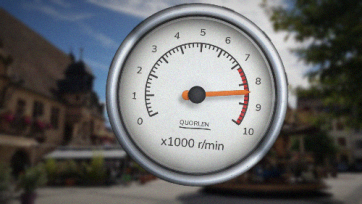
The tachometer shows **8400** rpm
